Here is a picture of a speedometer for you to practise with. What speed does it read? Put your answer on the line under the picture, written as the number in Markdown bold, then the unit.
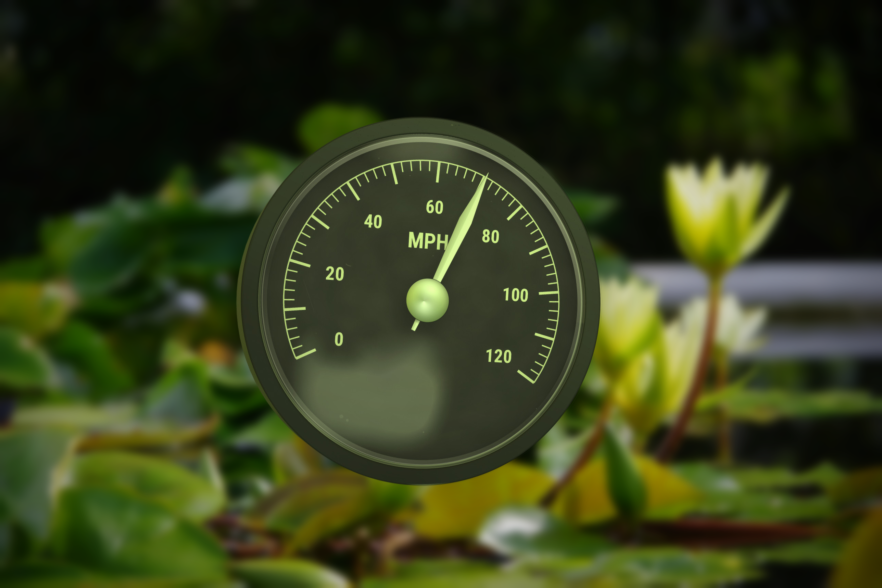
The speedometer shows **70** mph
